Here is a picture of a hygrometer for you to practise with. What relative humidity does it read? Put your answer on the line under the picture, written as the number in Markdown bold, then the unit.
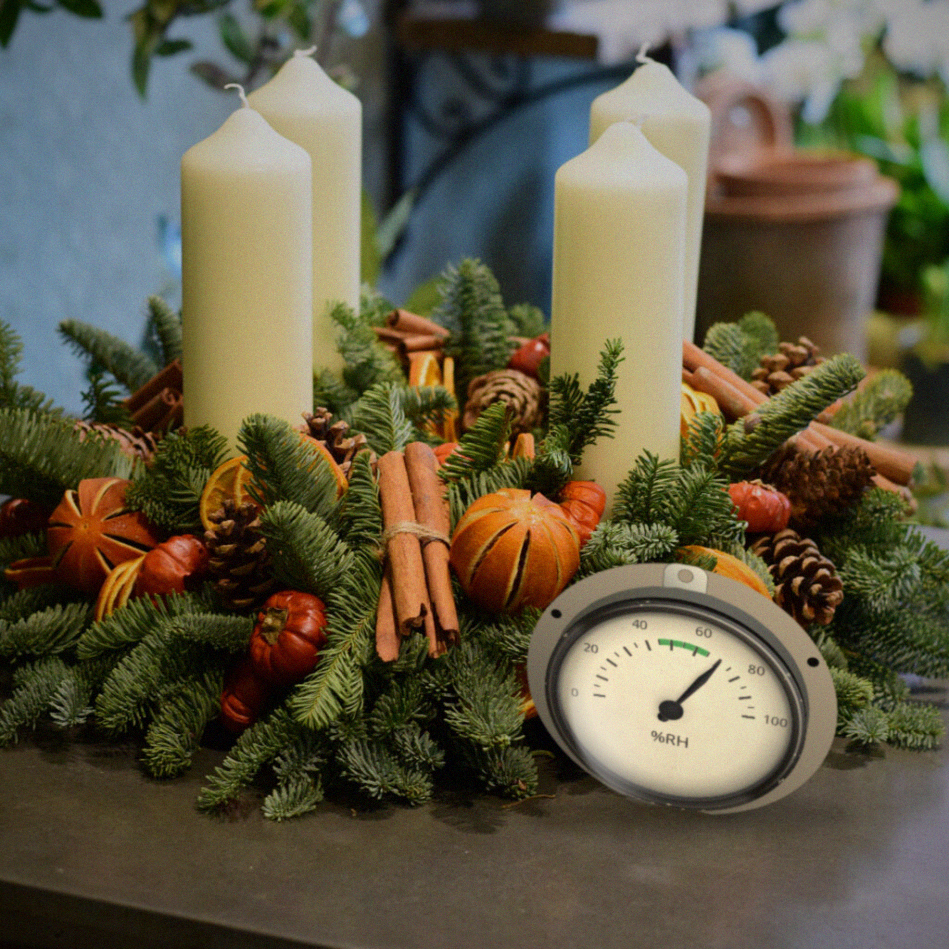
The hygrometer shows **70** %
